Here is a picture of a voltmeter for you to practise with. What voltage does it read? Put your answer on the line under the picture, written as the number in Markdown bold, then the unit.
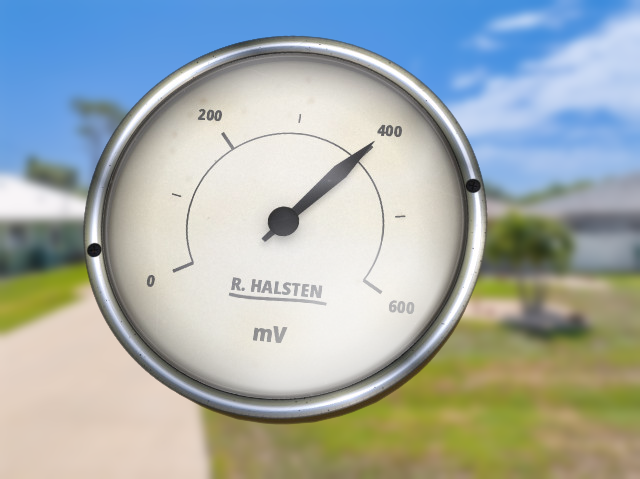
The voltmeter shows **400** mV
